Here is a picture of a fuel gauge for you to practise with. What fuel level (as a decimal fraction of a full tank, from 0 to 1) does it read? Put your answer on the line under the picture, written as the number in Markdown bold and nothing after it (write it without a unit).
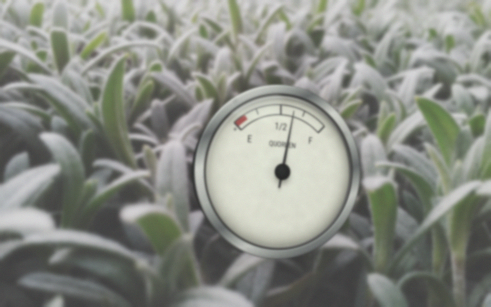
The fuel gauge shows **0.625**
